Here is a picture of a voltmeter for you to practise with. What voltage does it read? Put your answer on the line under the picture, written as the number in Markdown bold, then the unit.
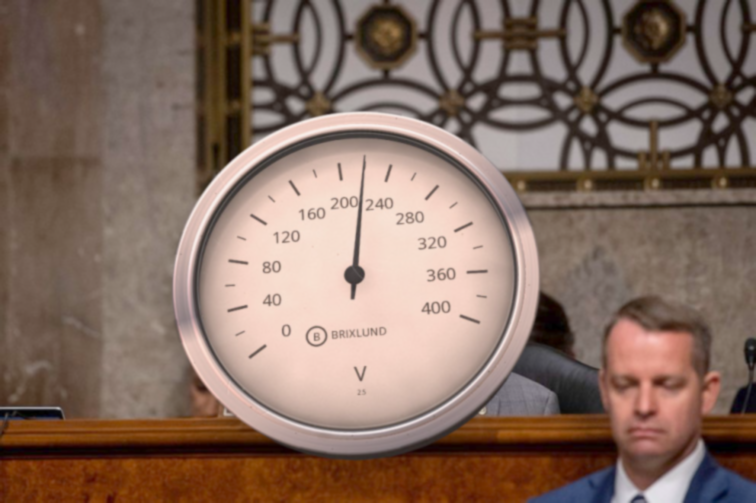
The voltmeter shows **220** V
